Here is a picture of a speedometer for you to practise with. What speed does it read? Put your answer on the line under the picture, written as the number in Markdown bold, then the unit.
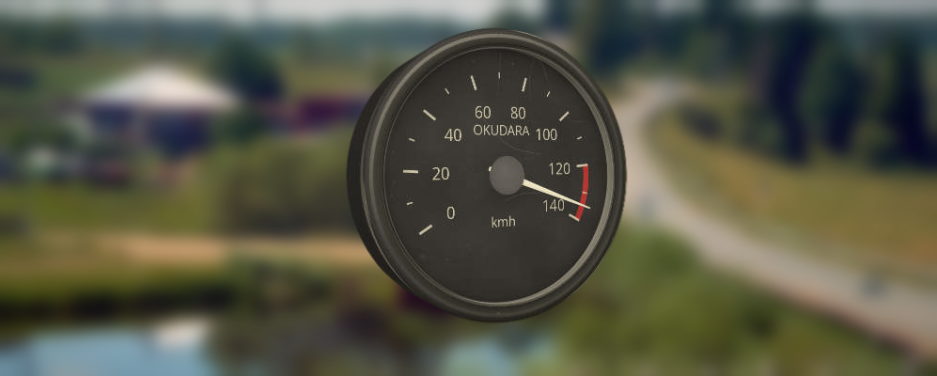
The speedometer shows **135** km/h
